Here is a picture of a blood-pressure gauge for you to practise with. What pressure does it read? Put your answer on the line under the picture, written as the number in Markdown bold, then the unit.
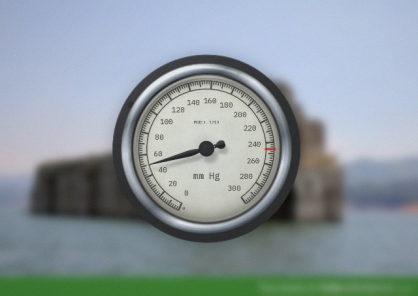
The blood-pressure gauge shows **50** mmHg
